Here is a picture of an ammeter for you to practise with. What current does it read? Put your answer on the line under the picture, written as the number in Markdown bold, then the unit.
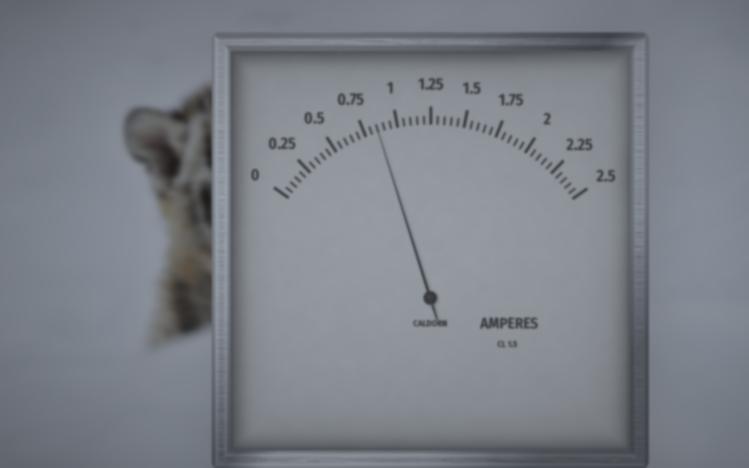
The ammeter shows **0.85** A
